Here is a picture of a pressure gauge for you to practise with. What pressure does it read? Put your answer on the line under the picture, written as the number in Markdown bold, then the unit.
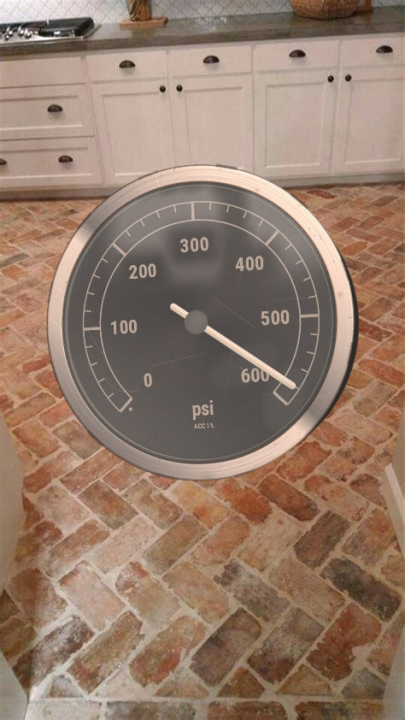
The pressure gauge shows **580** psi
